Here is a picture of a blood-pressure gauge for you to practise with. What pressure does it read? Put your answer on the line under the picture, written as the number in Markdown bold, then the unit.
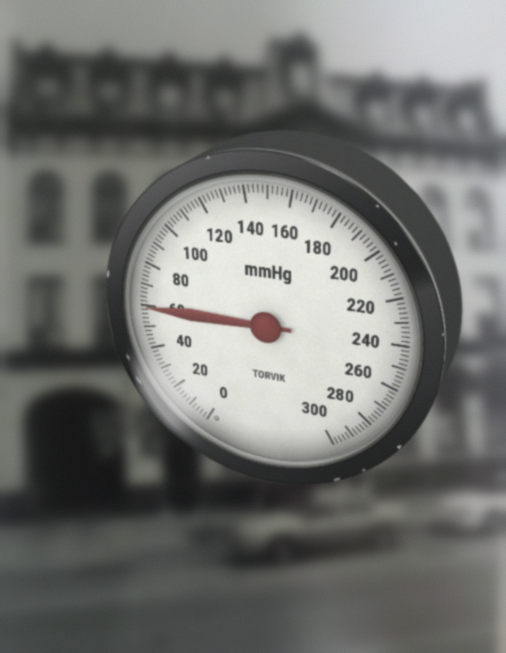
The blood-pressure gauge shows **60** mmHg
